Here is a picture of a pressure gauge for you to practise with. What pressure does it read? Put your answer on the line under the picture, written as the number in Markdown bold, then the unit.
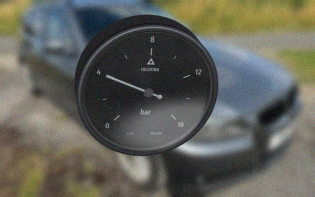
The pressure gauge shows **4** bar
